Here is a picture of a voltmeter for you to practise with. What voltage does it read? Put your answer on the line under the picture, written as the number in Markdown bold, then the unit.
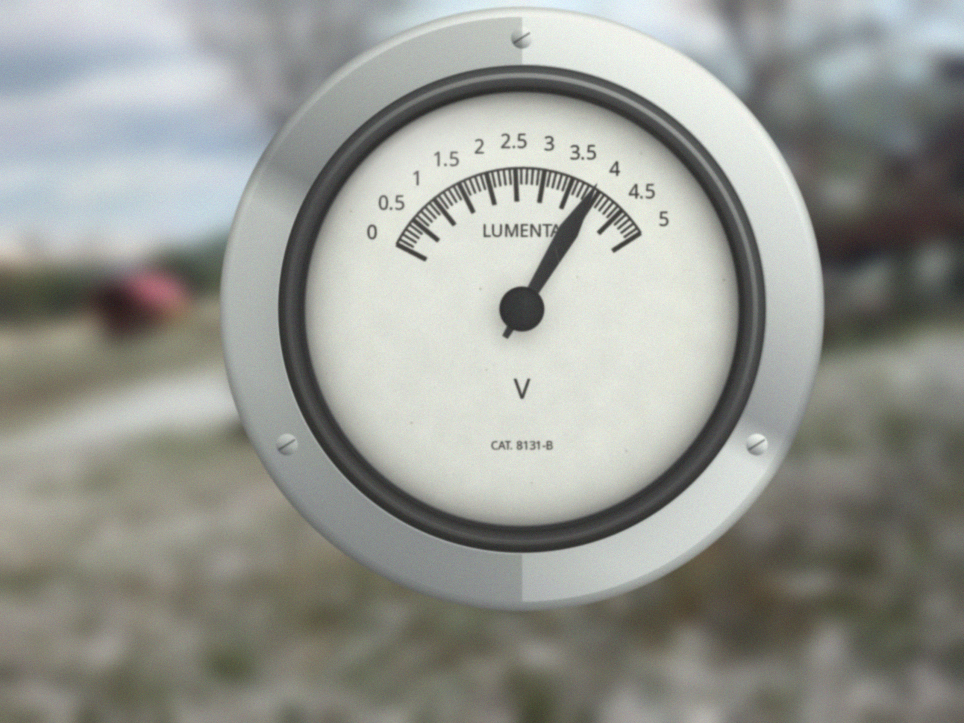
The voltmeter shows **3.9** V
